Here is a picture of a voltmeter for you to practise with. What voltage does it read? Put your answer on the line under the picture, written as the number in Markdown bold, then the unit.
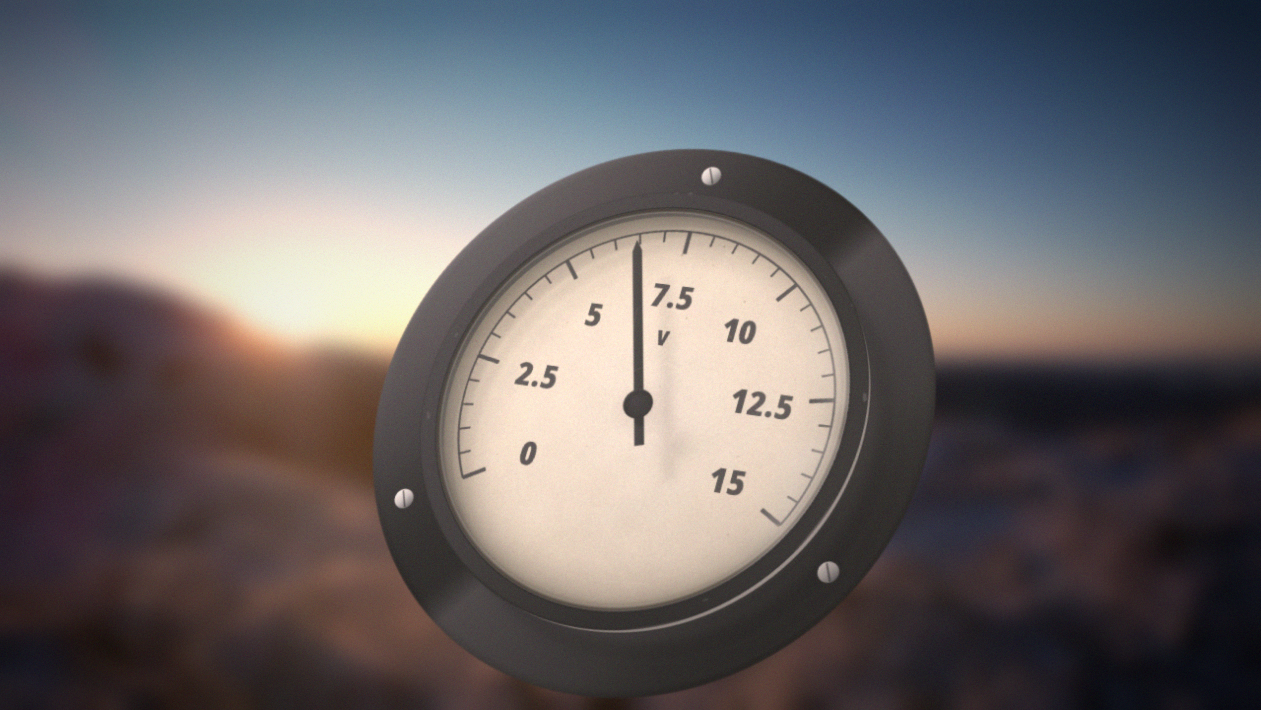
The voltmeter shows **6.5** V
